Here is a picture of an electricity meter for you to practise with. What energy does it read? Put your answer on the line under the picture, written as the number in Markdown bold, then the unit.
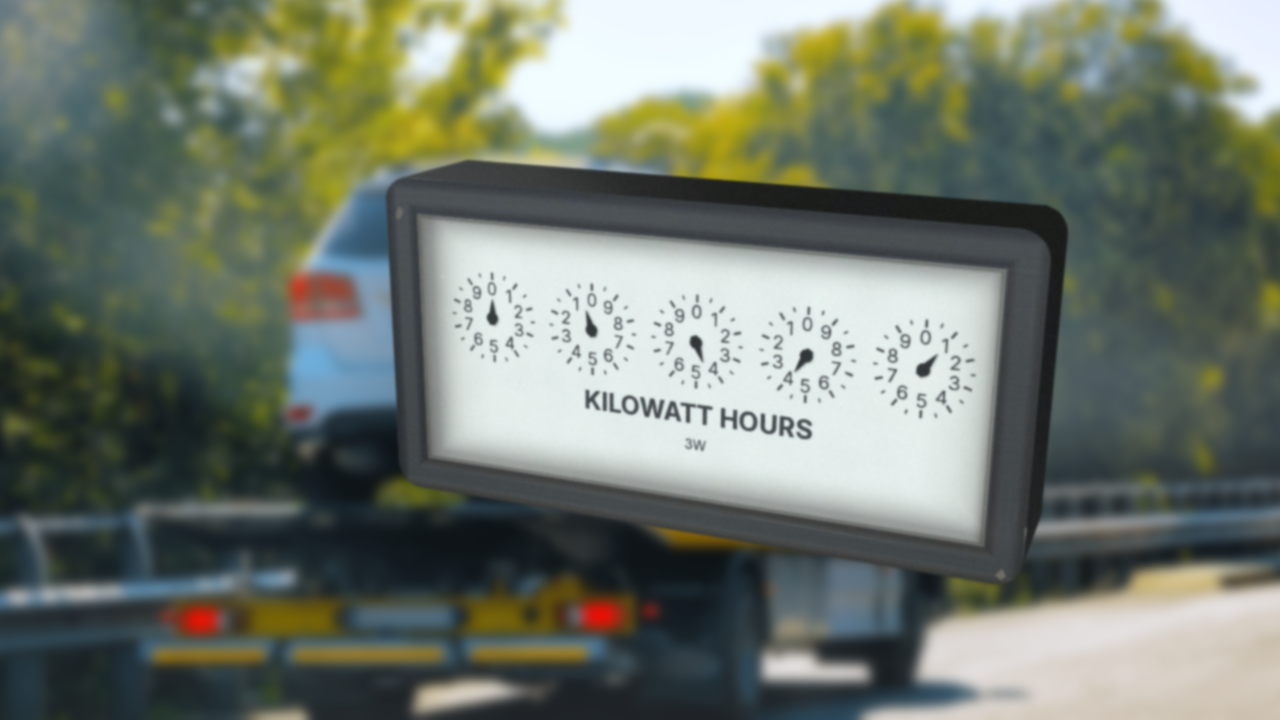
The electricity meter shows **441** kWh
